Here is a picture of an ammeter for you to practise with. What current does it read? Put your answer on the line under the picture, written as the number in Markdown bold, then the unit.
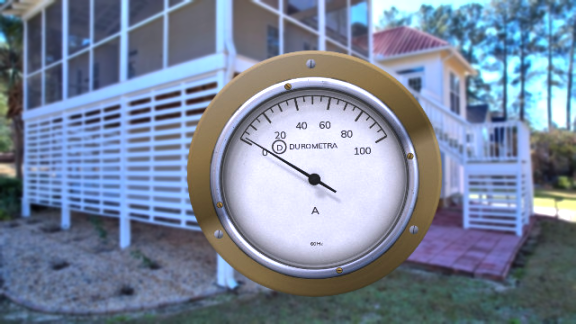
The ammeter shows **2.5** A
